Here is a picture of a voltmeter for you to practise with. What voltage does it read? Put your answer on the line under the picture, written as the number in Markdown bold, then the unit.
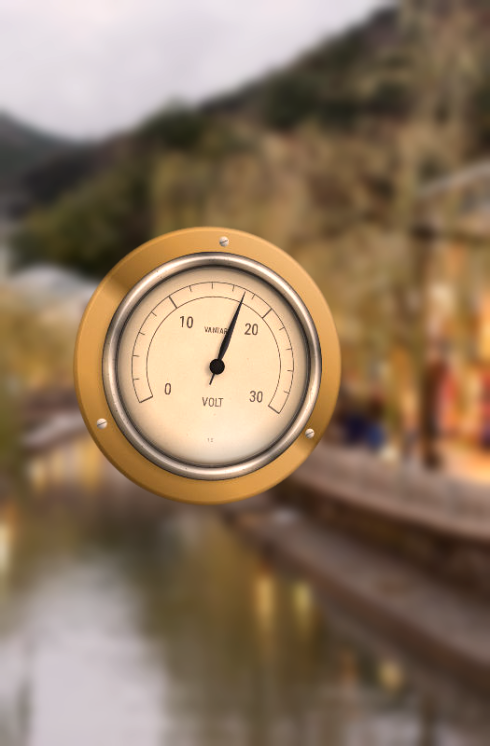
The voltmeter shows **17** V
